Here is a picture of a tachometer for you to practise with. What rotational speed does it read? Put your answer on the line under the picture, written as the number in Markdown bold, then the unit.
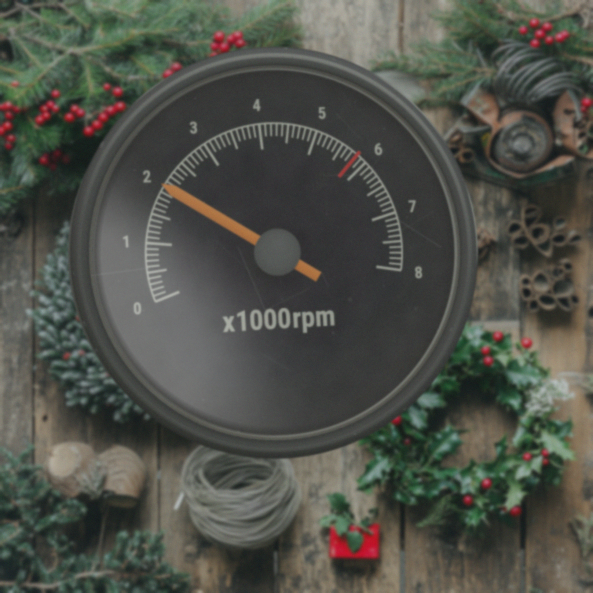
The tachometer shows **2000** rpm
